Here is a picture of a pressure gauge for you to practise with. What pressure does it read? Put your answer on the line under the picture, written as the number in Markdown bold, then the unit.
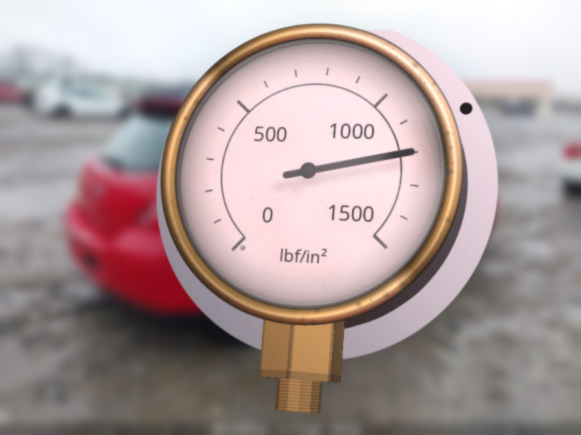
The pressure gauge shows **1200** psi
